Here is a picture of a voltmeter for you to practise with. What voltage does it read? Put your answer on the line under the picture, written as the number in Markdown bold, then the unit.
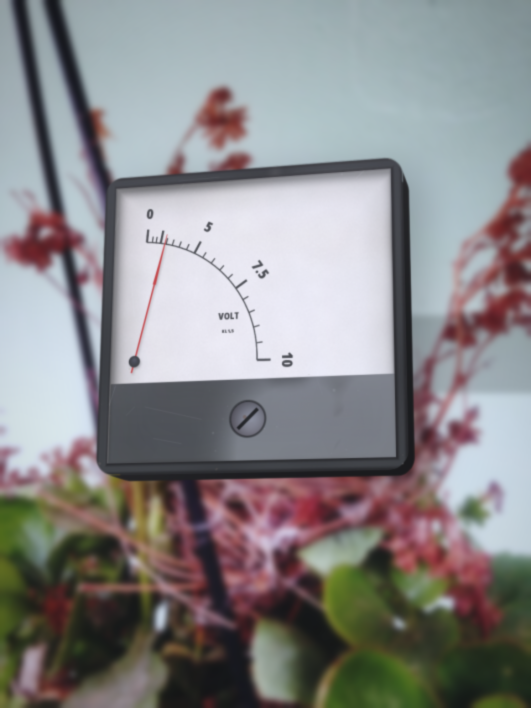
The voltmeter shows **3** V
